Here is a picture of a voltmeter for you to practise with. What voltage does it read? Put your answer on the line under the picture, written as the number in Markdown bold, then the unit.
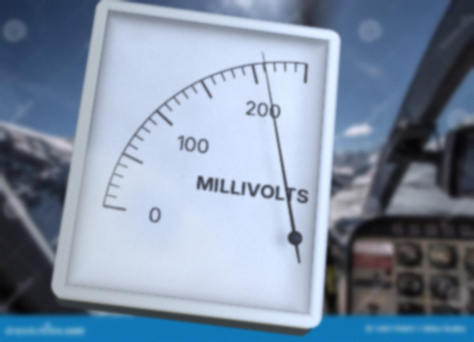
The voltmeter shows **210** mV
